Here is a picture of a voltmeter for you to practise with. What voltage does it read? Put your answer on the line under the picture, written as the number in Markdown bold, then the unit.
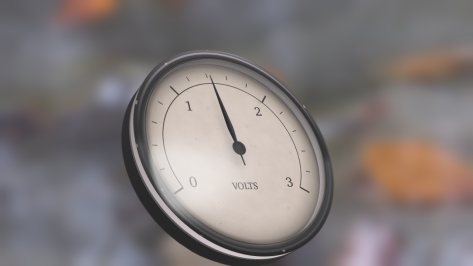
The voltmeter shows **1.4** V
